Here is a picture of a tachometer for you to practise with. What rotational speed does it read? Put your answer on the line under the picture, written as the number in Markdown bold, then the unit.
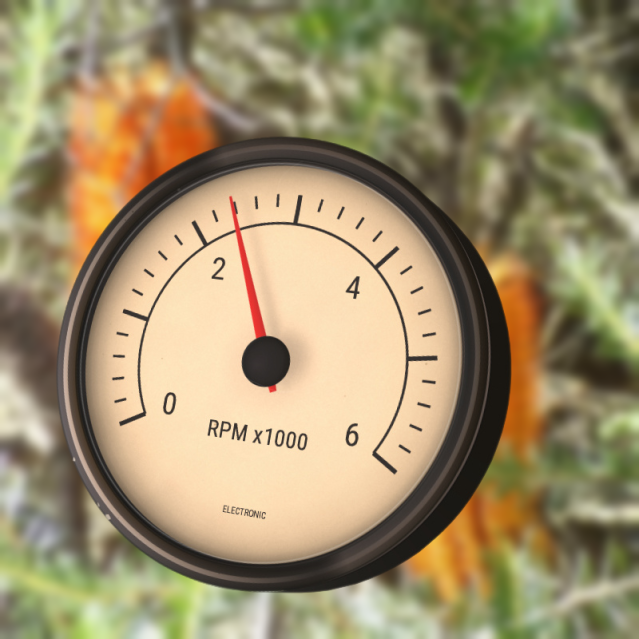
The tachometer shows **2400** rpm
